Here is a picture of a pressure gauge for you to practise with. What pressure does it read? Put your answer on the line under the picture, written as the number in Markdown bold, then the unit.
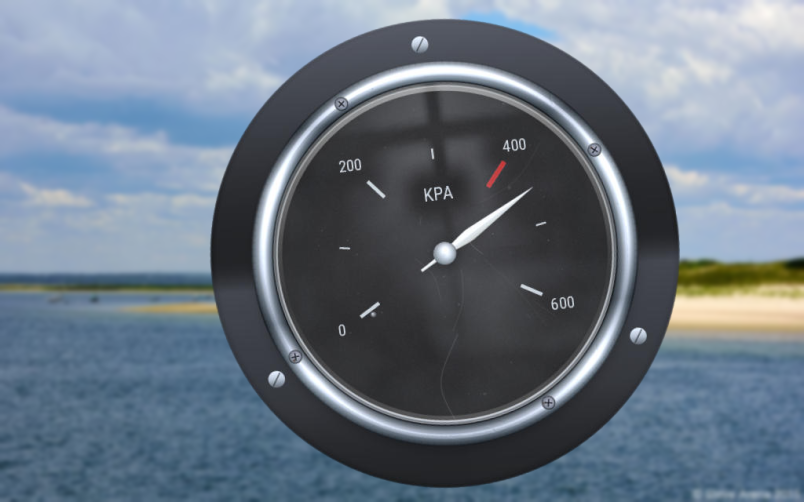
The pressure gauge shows **450** kPa
